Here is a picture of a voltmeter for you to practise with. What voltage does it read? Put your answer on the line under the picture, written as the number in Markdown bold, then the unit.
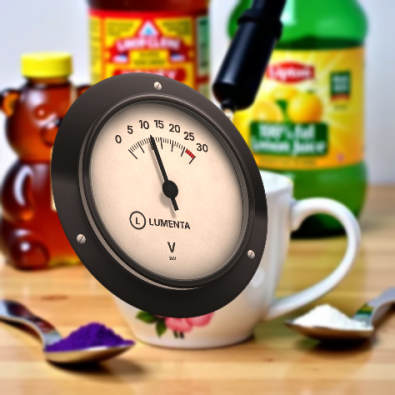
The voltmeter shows **10** V
